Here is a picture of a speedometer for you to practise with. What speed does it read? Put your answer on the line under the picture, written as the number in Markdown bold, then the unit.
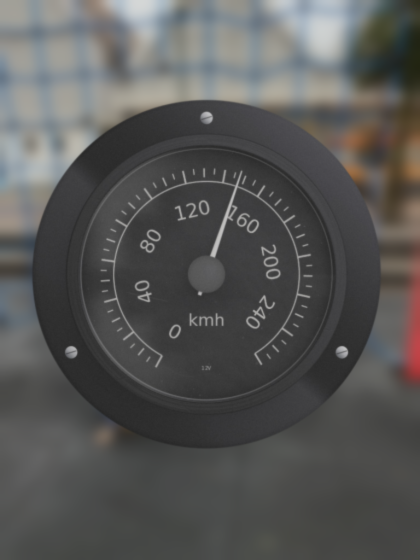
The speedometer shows **147.5** km/h
